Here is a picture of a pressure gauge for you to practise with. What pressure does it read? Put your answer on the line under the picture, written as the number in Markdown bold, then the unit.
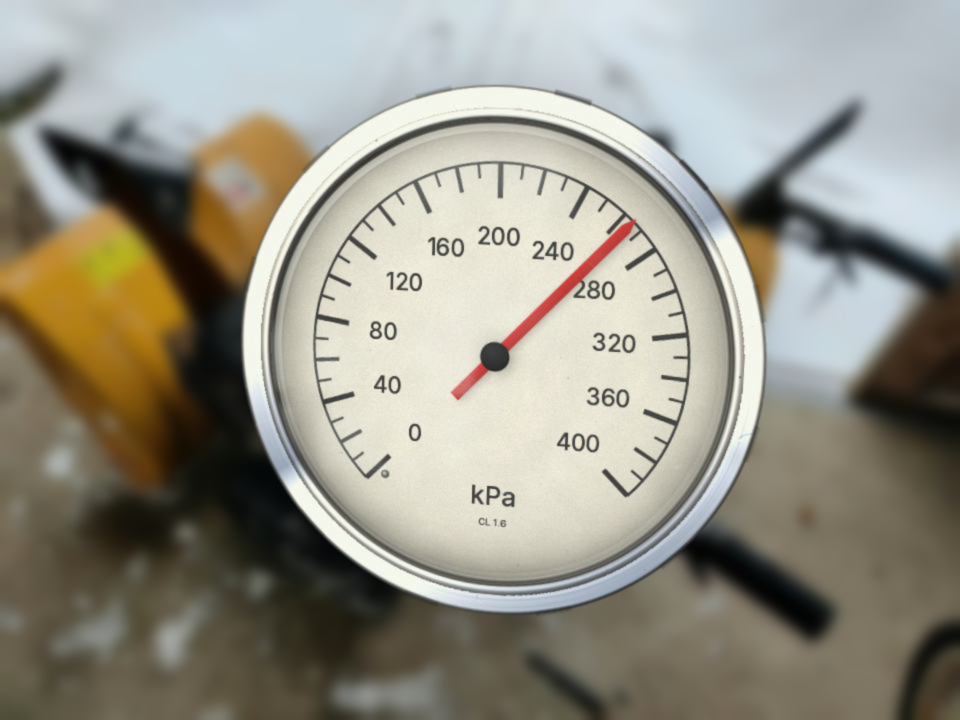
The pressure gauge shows **265** kPa
